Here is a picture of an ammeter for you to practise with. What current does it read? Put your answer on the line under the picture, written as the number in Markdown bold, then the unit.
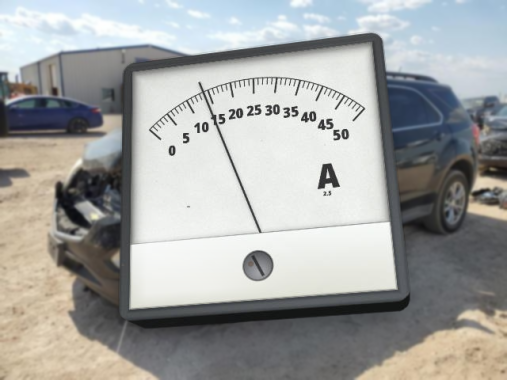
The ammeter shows **14** A
